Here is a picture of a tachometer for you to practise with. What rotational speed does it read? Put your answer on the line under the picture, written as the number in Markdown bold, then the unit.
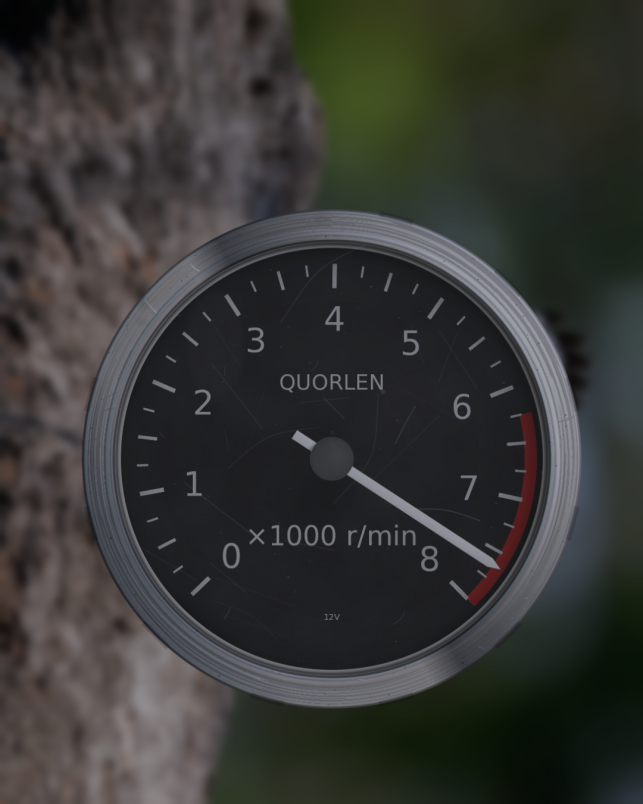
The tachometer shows **7625** rpm
